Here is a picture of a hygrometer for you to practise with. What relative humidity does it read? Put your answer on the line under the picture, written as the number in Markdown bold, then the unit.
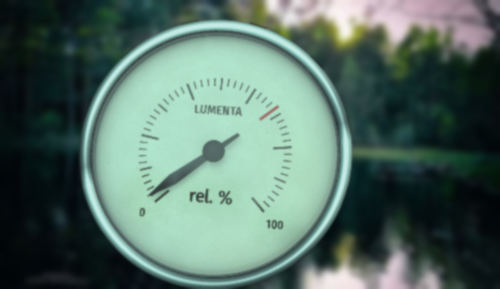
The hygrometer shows **2** %
